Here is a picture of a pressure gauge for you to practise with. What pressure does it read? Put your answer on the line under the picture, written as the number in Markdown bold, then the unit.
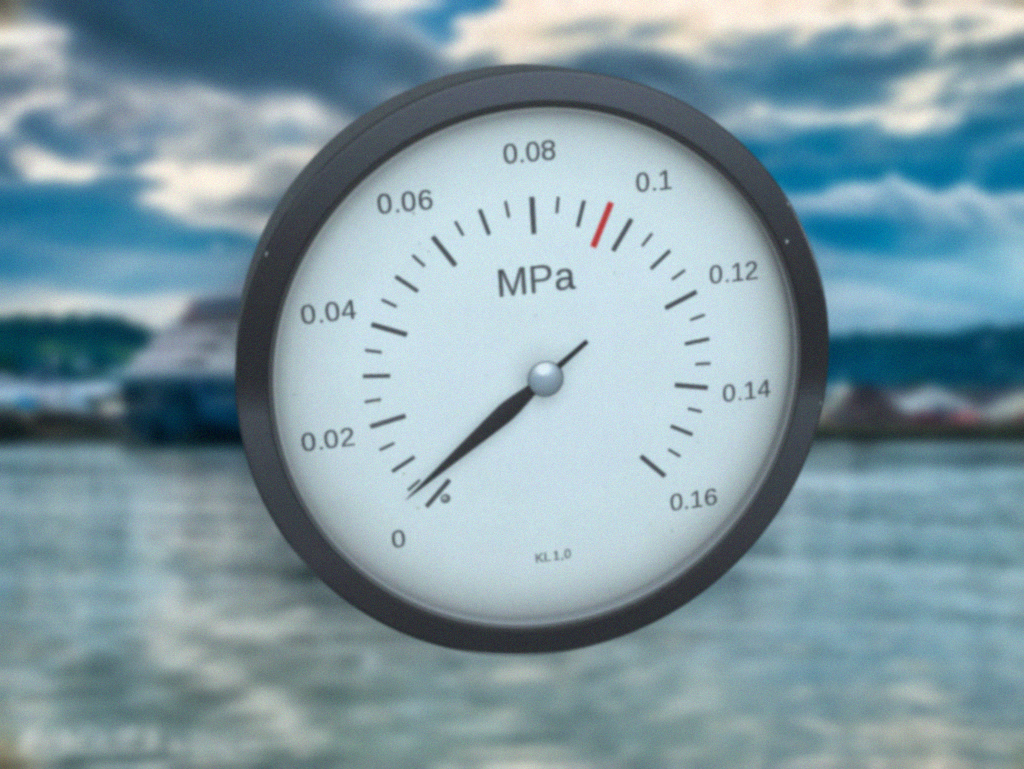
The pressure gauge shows **0.005** MPa
